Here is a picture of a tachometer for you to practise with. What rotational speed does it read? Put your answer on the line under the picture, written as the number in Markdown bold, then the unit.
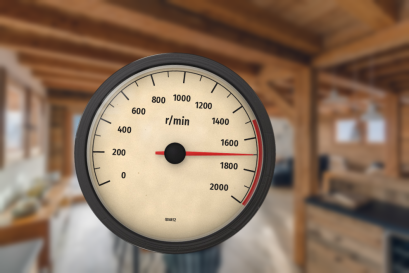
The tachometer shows **1700** rpm
